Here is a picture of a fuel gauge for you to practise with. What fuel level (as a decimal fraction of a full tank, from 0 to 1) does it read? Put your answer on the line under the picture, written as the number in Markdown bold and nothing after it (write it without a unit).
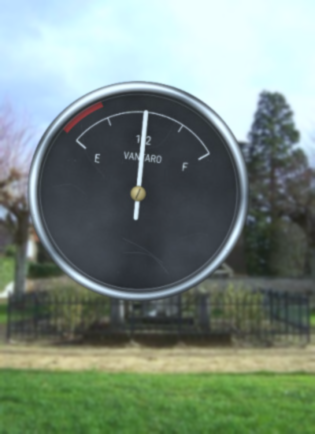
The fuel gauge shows **0.5**
